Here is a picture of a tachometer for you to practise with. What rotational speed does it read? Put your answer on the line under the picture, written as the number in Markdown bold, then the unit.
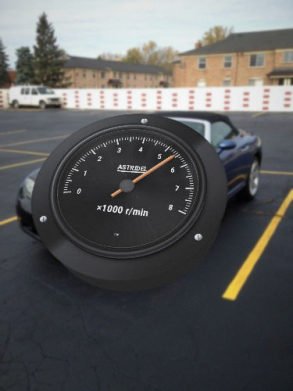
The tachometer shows **5500** rpm
